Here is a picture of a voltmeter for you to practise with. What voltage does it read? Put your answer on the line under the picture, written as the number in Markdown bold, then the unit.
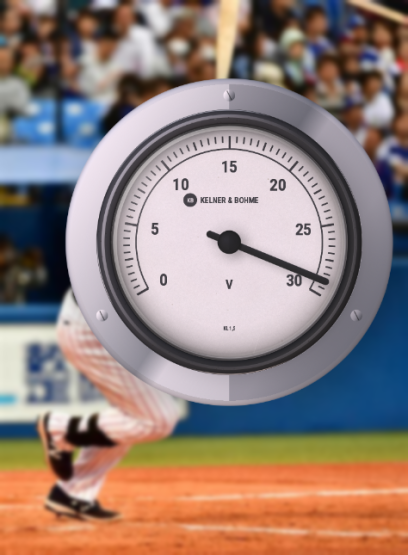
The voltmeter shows **29** V
